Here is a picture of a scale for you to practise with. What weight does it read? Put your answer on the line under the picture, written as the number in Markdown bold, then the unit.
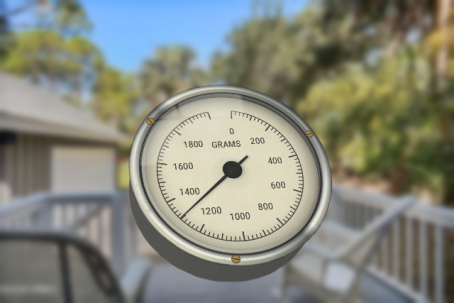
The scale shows **1300** g
